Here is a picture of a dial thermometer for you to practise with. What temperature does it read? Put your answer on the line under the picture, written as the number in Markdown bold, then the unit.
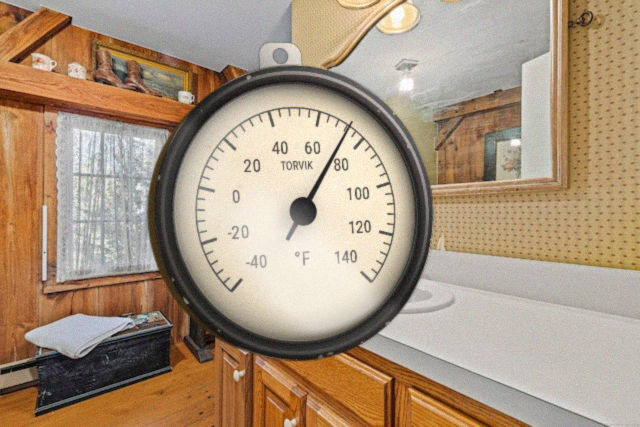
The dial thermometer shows **72** °F
